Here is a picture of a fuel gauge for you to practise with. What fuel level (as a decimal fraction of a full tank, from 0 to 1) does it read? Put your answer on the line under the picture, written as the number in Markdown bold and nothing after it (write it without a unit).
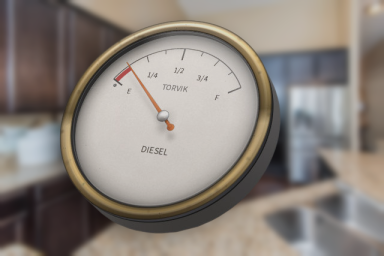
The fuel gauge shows **0.125**
